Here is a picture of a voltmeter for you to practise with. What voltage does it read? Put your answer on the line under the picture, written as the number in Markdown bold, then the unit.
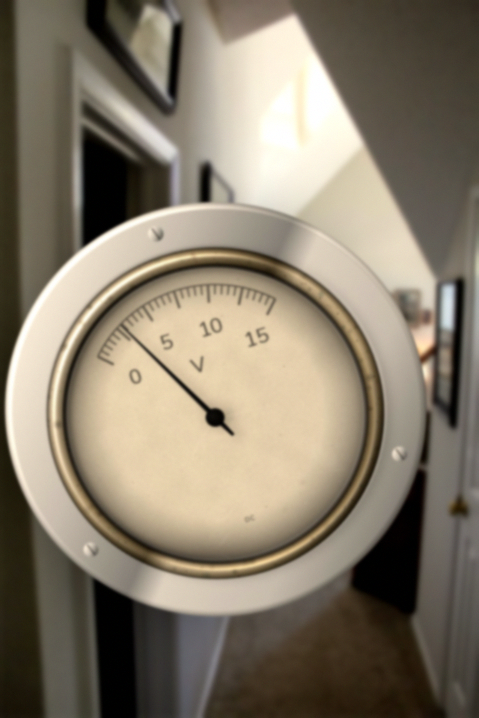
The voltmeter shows **3** V
